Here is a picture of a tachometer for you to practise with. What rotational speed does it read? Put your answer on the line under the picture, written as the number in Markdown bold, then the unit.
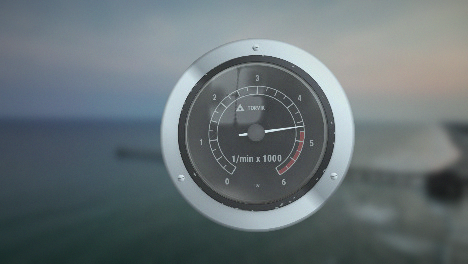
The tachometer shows **4625** rpm
